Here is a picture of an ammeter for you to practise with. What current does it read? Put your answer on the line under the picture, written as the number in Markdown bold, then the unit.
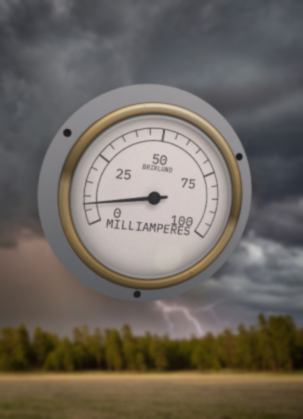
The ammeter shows **7.5** mA
